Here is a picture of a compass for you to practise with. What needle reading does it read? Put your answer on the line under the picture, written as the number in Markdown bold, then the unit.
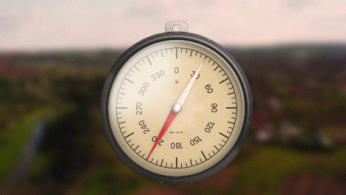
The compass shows **210** °
